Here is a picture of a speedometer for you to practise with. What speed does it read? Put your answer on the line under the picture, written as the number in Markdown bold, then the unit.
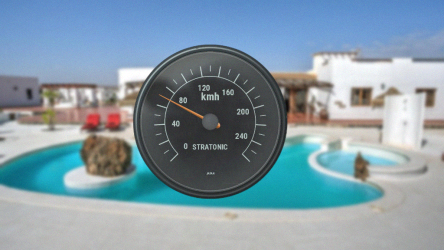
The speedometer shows **70** km/h
